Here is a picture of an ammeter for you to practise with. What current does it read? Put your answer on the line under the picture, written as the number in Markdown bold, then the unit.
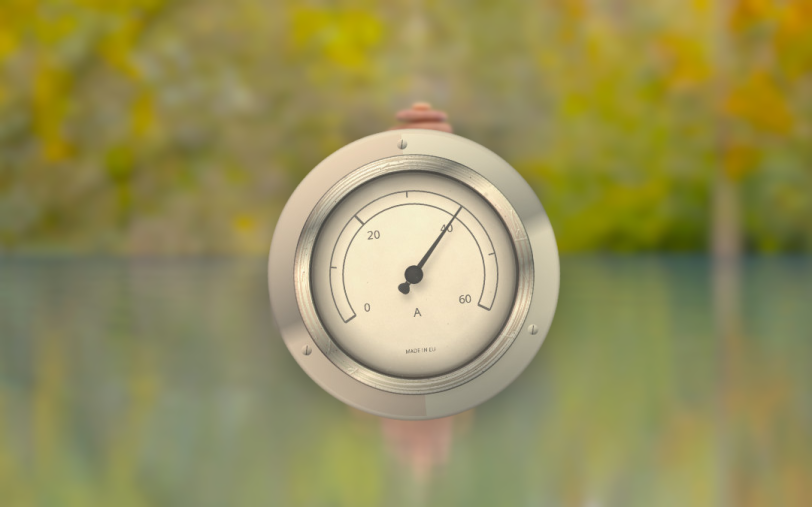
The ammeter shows **40** A
